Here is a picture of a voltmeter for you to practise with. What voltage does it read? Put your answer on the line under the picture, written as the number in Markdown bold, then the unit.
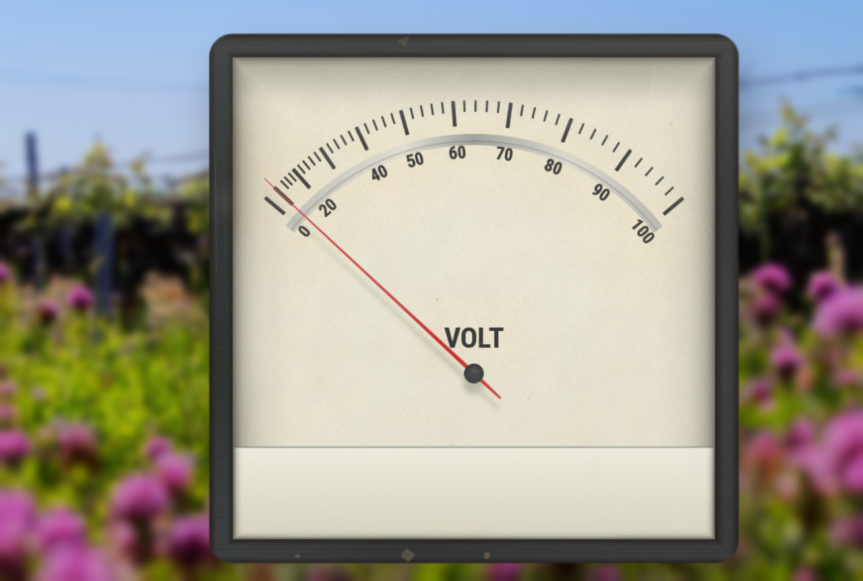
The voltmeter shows **10** V
